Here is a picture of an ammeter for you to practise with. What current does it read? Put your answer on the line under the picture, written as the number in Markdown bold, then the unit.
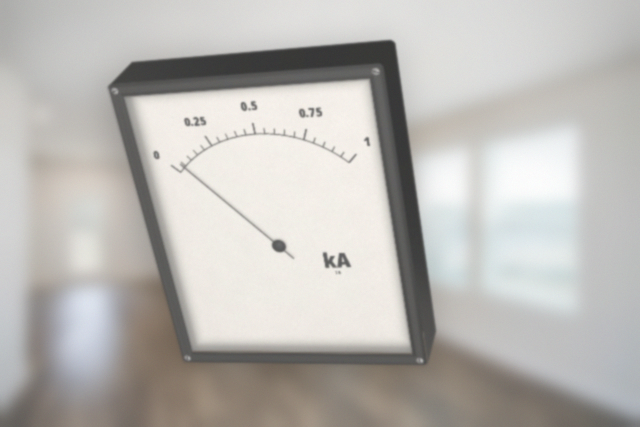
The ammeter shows **0.05** kA
